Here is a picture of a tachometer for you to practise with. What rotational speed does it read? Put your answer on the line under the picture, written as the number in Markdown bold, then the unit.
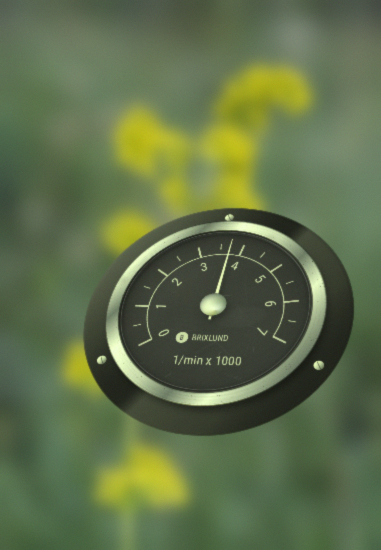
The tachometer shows **3750** rpm
